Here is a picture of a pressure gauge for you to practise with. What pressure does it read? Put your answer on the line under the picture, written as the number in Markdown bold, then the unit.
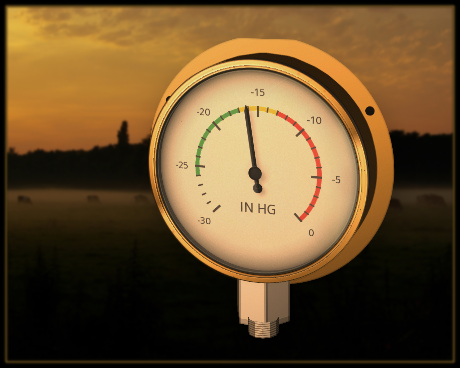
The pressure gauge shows **-16** inHg
